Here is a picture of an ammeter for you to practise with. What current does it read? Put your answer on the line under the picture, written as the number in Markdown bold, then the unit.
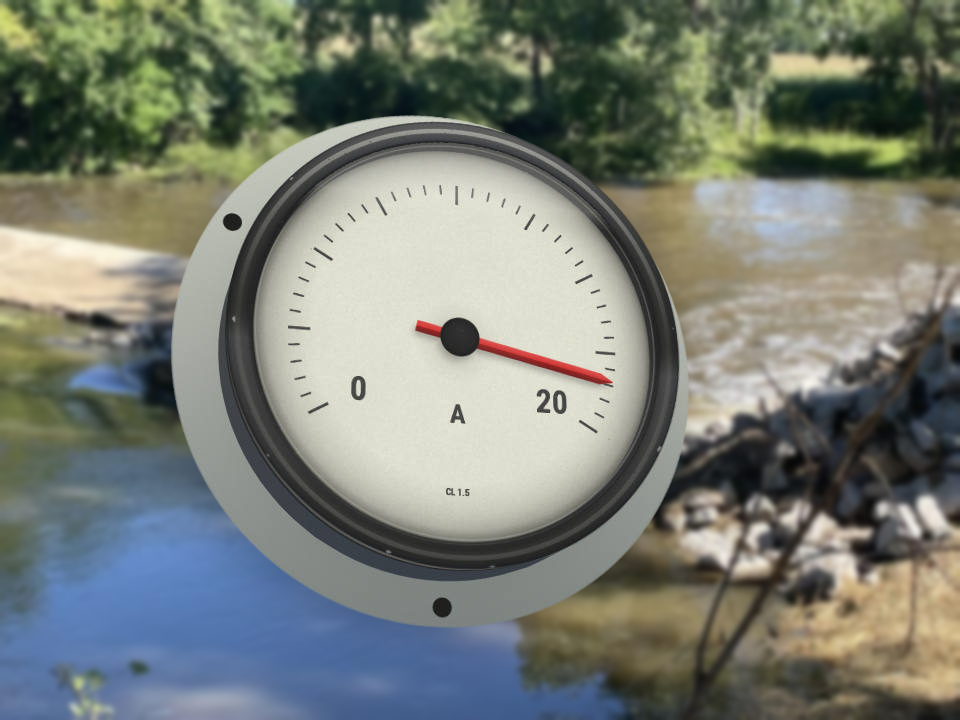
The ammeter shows **18.5** A
